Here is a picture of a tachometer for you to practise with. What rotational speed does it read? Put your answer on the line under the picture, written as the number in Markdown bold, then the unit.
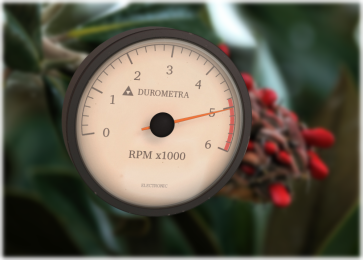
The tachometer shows **5000** rpm
